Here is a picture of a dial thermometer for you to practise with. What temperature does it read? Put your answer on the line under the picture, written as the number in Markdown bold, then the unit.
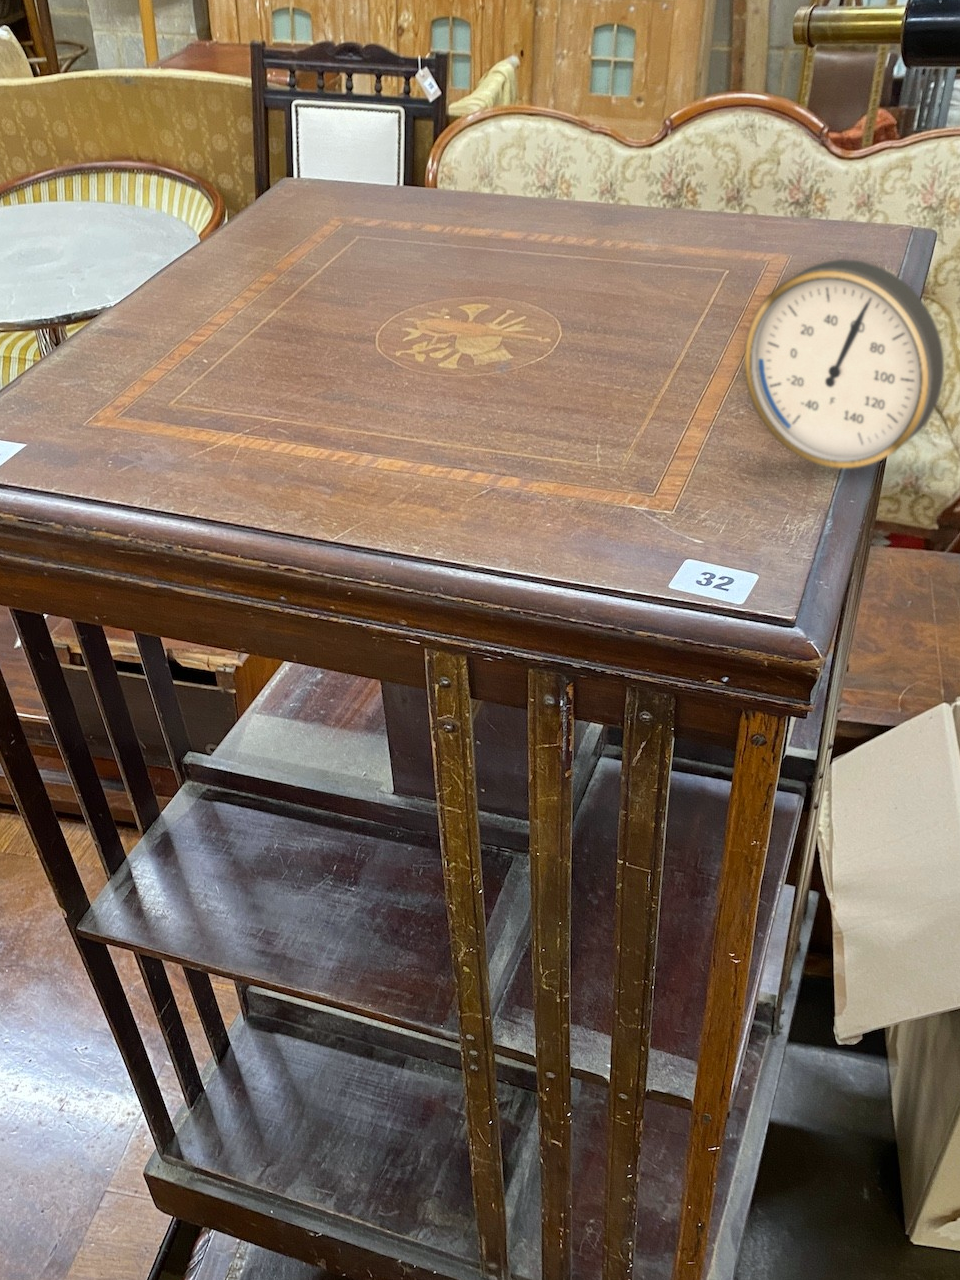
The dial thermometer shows **60** °F
